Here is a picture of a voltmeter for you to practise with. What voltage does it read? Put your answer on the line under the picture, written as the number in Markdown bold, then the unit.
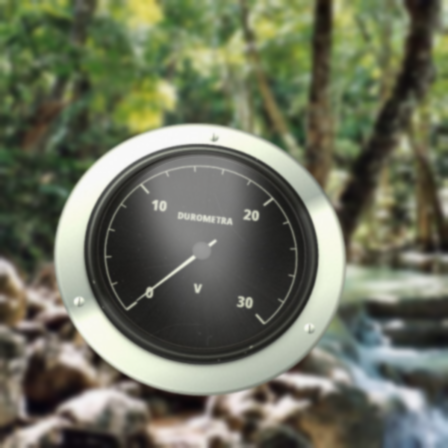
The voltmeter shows **0** V
